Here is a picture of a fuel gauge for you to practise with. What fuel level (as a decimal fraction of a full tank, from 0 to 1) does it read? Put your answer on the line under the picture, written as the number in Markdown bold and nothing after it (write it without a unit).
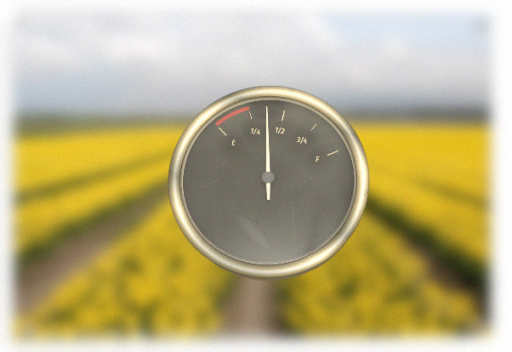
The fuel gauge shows **0.375**
